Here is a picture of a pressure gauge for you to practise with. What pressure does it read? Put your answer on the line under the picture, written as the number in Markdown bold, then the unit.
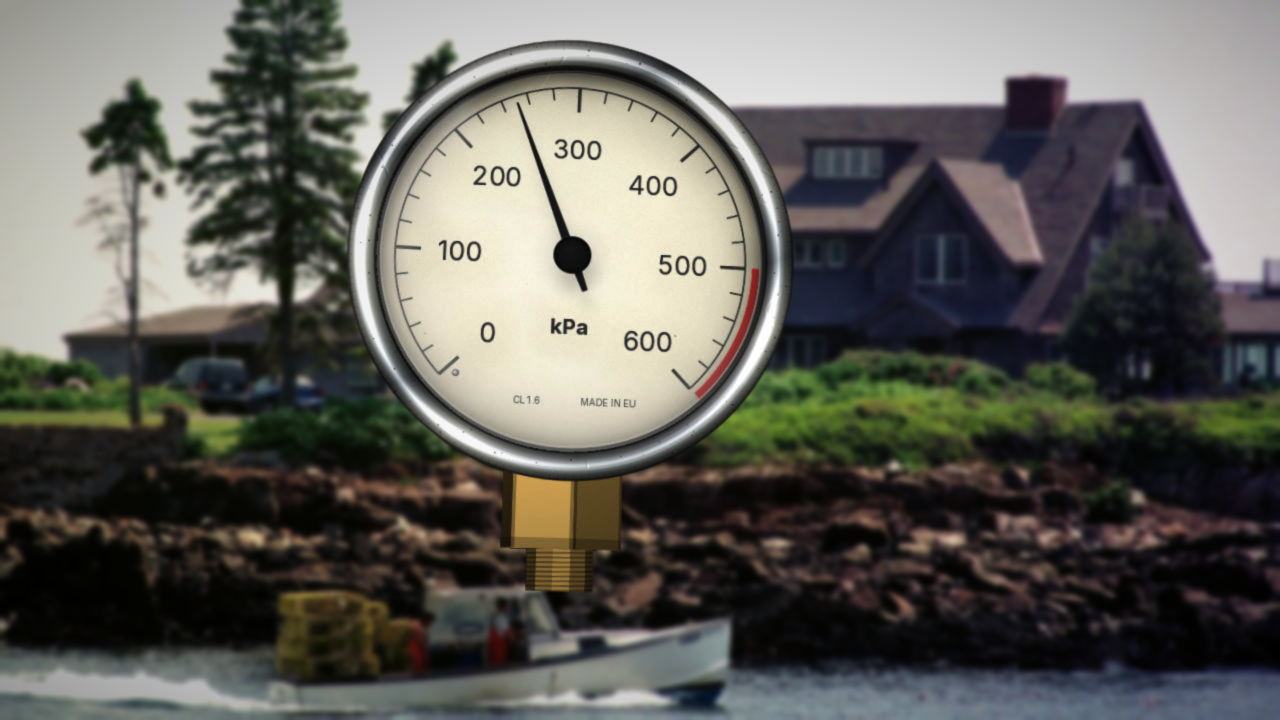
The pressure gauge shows **250** kPa
